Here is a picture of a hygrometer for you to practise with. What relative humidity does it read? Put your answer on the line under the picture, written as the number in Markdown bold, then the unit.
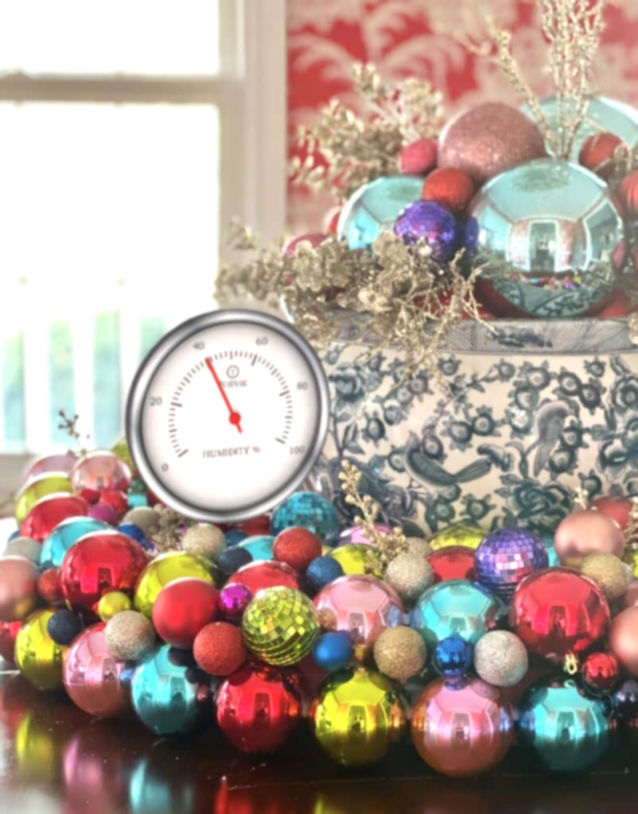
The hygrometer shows **40** %
